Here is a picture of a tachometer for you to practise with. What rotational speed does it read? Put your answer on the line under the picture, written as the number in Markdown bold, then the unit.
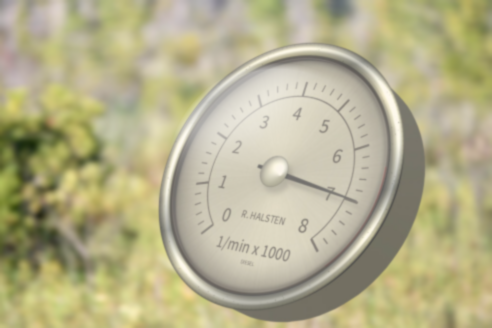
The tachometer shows **7000** rpm
